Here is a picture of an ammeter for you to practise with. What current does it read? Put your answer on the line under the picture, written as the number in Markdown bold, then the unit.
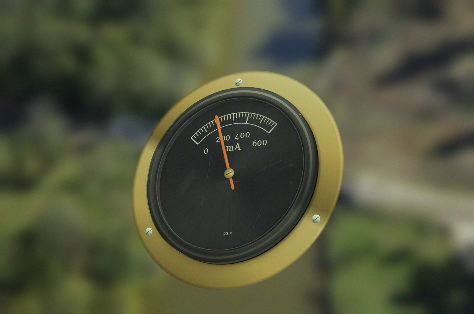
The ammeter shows **200** mA
